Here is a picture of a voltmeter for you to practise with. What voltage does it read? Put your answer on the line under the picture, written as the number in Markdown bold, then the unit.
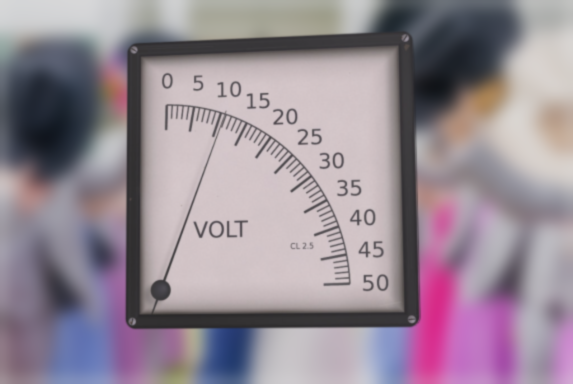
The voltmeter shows **11** V
